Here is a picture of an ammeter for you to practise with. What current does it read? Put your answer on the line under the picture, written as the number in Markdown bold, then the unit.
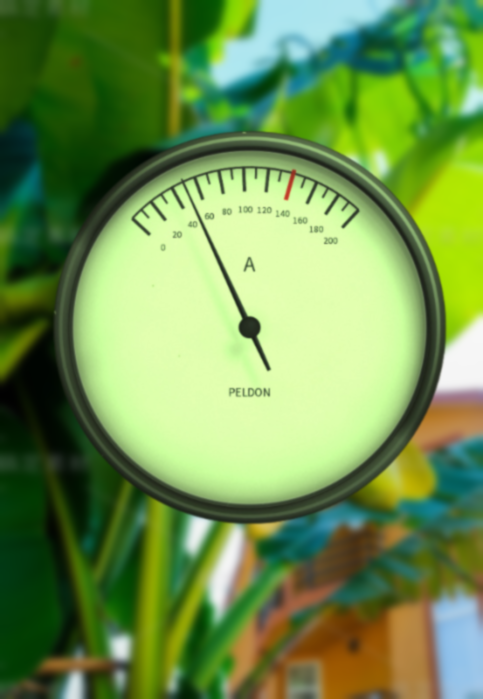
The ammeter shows **50** A
